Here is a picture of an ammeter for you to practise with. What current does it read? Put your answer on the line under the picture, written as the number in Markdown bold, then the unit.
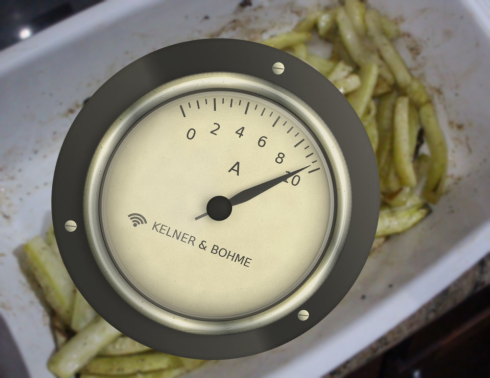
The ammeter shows **9.5** A
